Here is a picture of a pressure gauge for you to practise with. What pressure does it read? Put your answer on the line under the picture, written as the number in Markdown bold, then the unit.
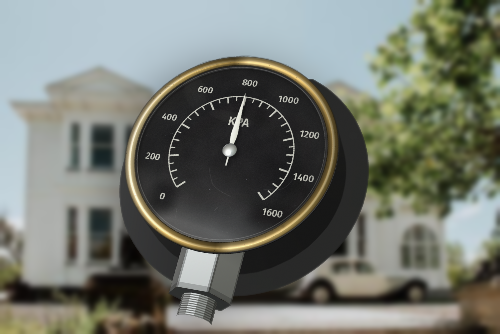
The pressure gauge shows **800** kPa
